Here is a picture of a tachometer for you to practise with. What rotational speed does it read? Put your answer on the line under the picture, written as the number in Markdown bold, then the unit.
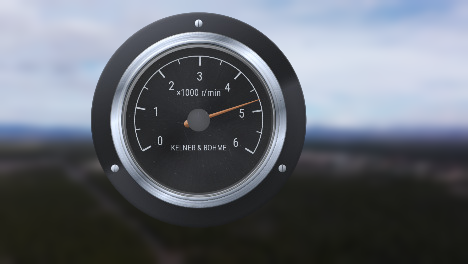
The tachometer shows **4750** rpm
